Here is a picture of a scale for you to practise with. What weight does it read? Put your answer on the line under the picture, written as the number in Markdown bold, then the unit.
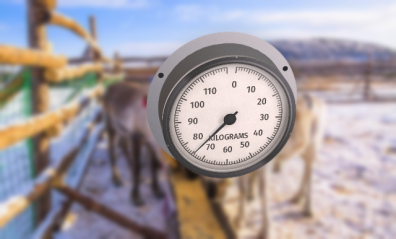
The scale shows **75** kg
